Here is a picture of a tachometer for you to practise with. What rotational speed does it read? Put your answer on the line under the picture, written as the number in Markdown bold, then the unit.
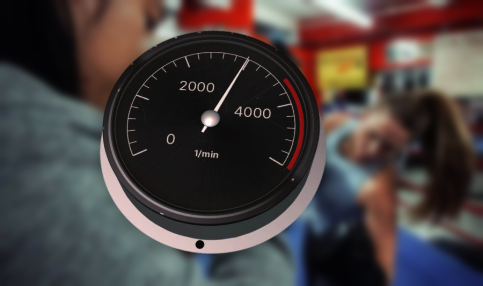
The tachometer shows **3000** rpm
